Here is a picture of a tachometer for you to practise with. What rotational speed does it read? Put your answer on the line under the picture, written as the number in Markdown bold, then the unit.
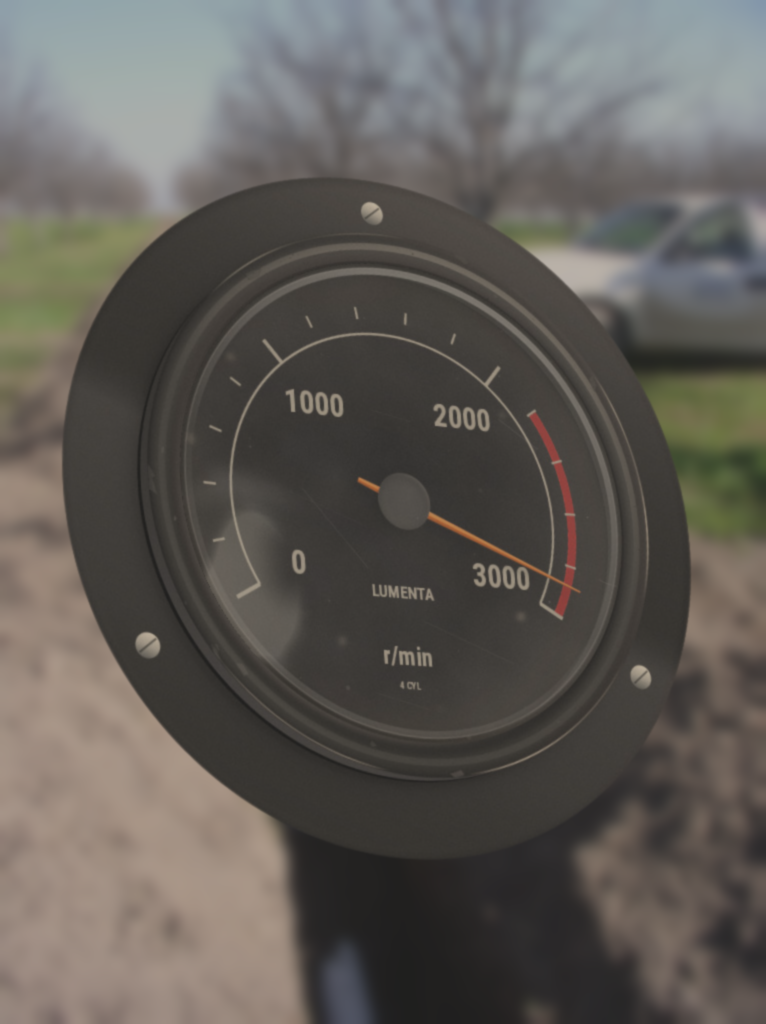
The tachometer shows **2900** rpm
